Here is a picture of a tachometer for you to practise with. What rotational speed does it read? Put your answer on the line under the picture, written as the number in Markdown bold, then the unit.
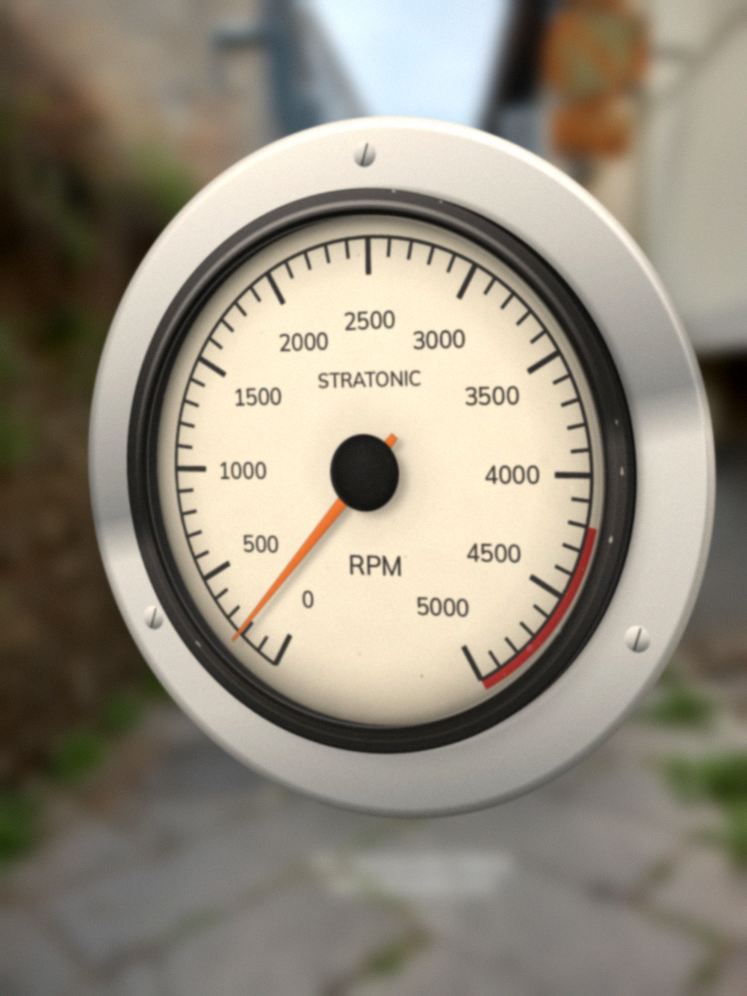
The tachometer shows **200** rpm
